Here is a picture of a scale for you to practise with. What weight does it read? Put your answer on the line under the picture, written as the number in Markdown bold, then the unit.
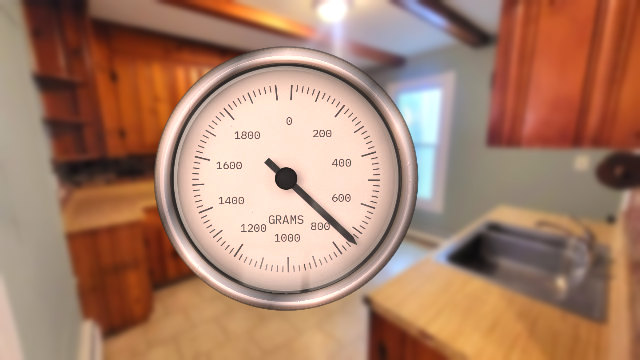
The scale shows **740** g
